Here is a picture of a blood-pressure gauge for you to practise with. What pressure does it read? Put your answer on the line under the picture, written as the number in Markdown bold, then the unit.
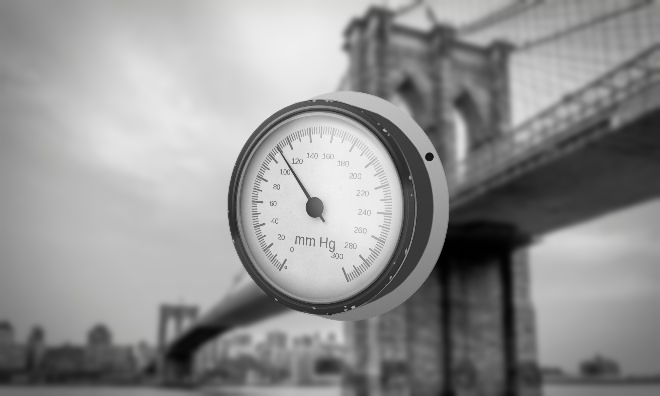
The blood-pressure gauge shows **110** mmHg
